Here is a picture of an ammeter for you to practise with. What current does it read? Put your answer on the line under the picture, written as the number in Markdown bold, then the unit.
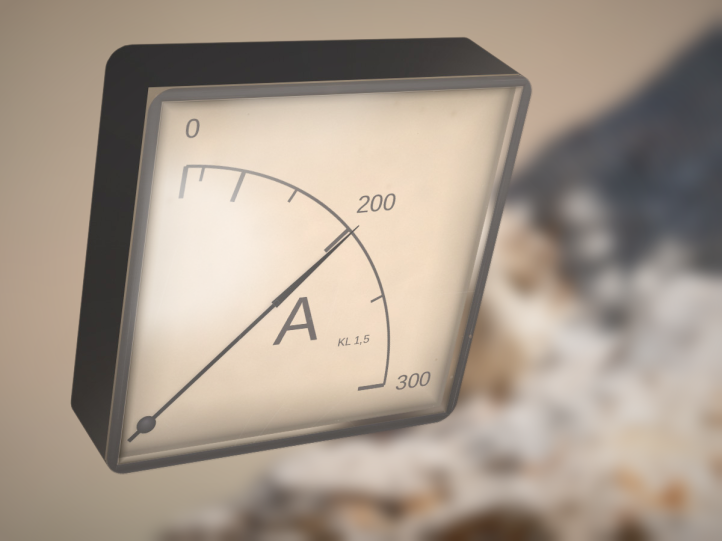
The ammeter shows **200** A
